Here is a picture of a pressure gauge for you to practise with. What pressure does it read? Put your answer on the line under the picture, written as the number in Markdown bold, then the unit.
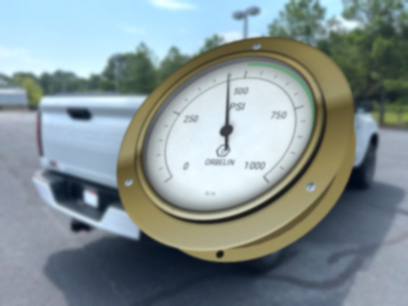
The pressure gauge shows **450** psi
